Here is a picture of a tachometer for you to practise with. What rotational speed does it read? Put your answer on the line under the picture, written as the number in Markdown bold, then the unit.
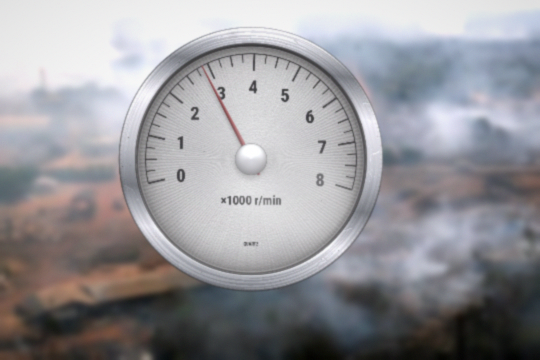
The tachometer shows **2875** rpm
